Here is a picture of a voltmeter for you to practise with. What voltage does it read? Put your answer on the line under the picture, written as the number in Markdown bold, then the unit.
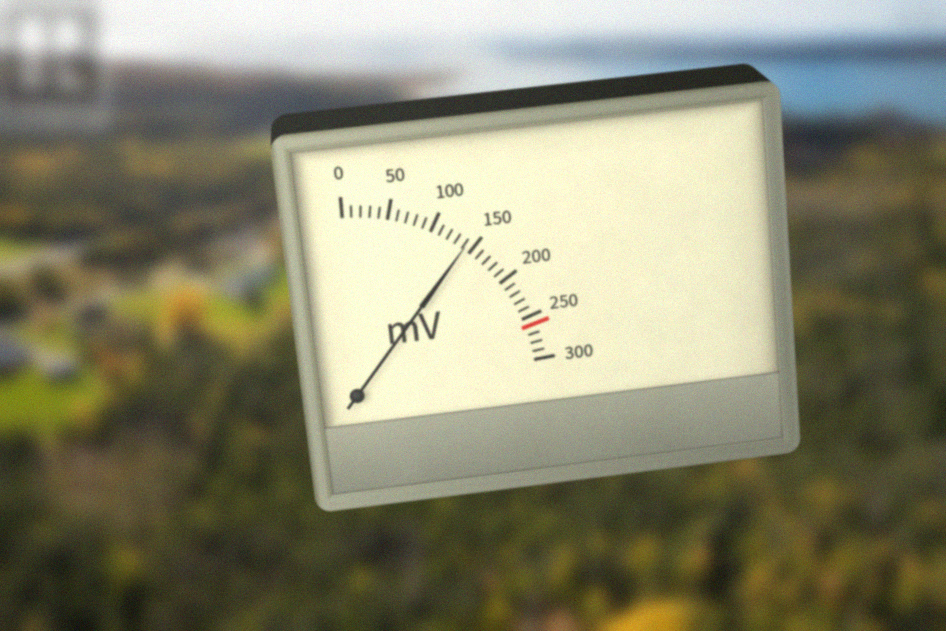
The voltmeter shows **140** mV
